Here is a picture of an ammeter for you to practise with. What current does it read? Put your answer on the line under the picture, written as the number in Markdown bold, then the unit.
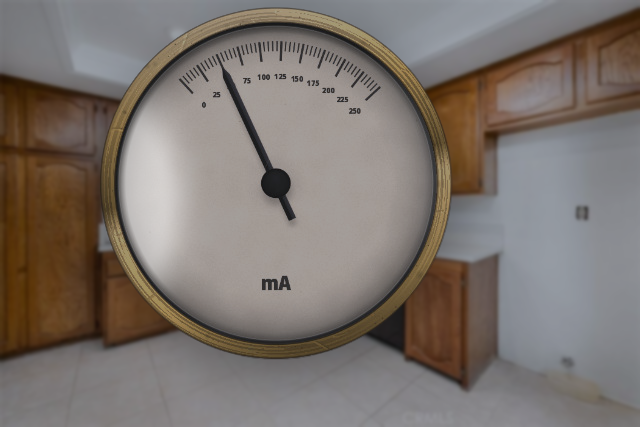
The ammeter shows **50** mA
